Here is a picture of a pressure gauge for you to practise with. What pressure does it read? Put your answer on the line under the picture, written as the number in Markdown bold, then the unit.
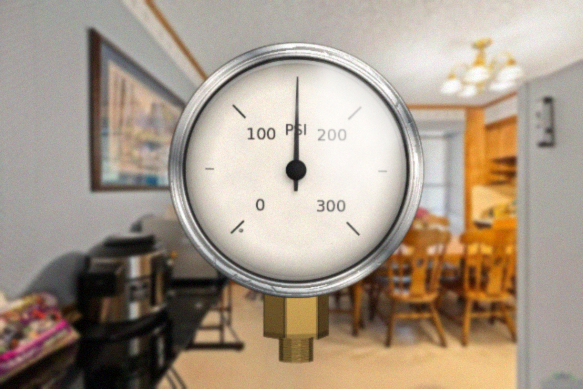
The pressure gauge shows **150** psi
